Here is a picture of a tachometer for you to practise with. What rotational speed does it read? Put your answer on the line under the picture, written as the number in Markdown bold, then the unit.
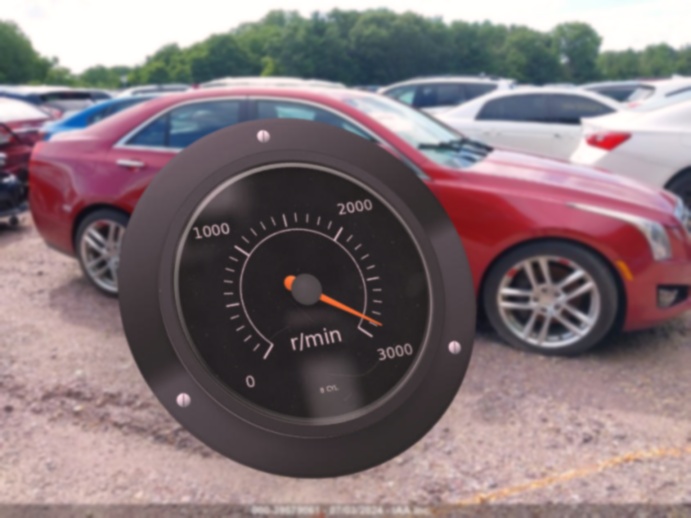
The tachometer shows **2900** rpm
